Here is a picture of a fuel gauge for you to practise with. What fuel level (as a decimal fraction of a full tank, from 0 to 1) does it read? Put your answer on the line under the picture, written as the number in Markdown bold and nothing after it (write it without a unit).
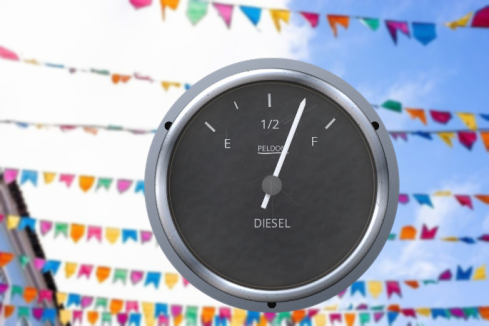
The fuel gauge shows **0.75**
